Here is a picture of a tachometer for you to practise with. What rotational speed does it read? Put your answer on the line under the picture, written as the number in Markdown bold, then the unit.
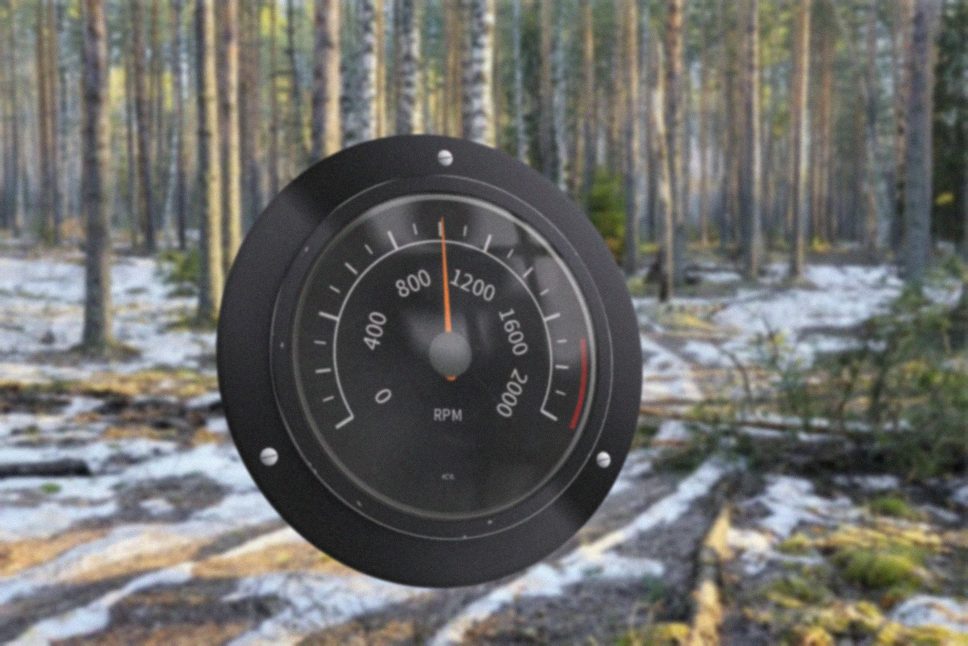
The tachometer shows **1000** rpm
